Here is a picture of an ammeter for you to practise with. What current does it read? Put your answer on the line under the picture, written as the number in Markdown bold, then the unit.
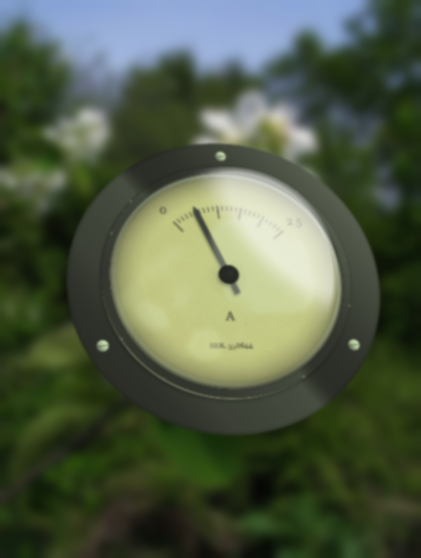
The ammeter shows **0.5** A
